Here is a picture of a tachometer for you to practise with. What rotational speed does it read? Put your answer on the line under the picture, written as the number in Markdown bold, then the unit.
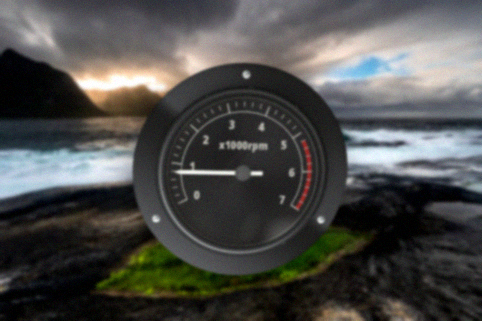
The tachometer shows **800** rpm
